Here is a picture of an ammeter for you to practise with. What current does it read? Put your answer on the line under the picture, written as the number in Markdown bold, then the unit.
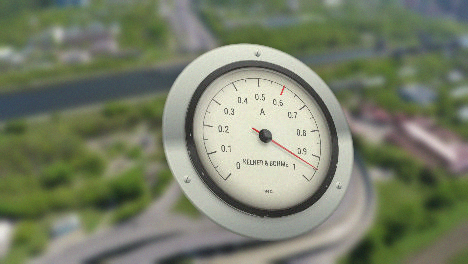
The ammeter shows **0.95** A
